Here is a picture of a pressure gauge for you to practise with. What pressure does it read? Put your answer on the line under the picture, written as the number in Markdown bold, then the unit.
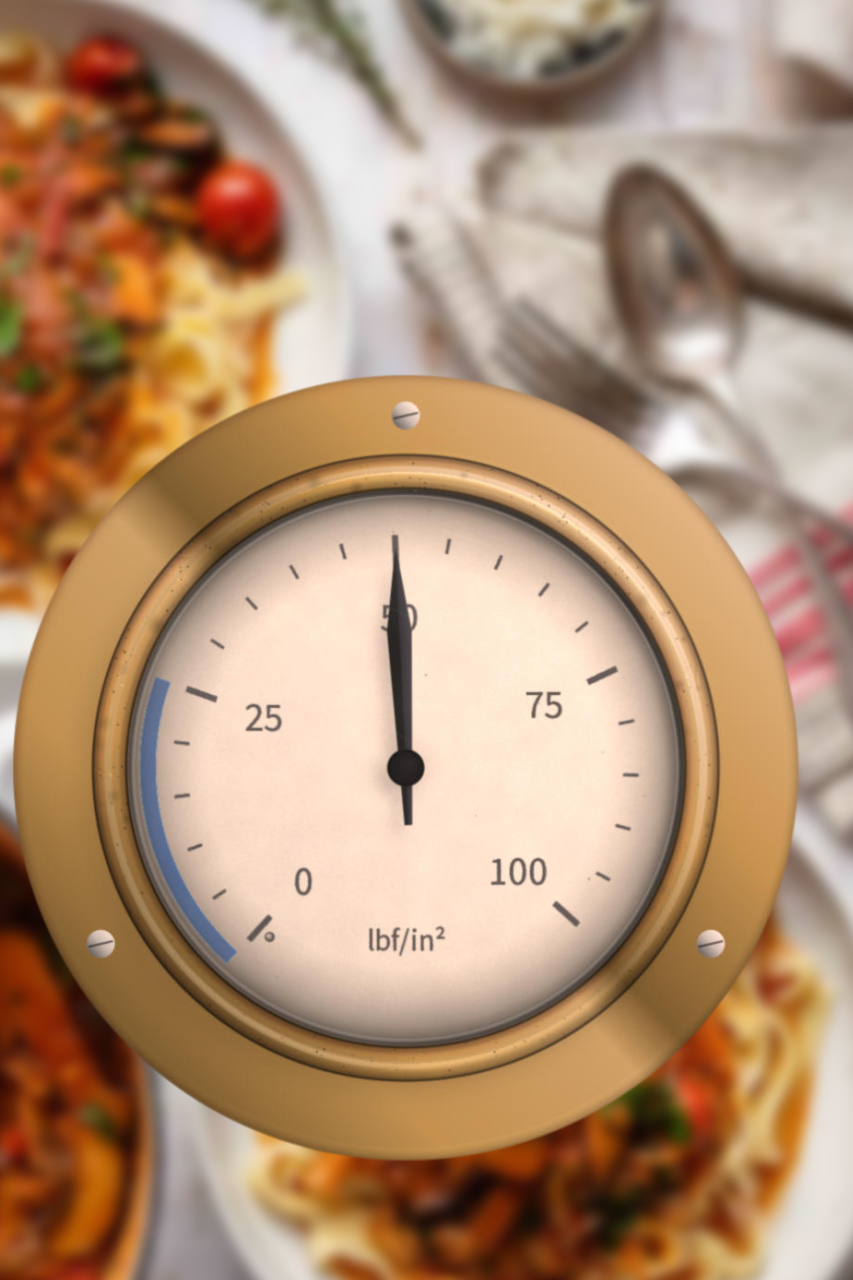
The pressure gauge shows **50** psi
